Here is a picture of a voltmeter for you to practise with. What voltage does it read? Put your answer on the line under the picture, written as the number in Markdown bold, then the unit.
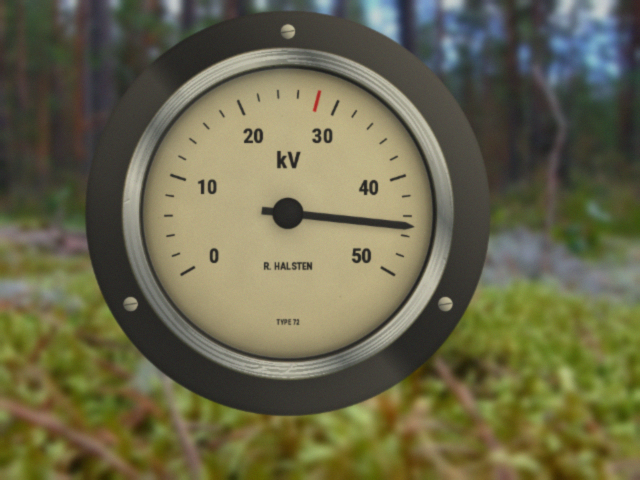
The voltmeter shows **45** kV
